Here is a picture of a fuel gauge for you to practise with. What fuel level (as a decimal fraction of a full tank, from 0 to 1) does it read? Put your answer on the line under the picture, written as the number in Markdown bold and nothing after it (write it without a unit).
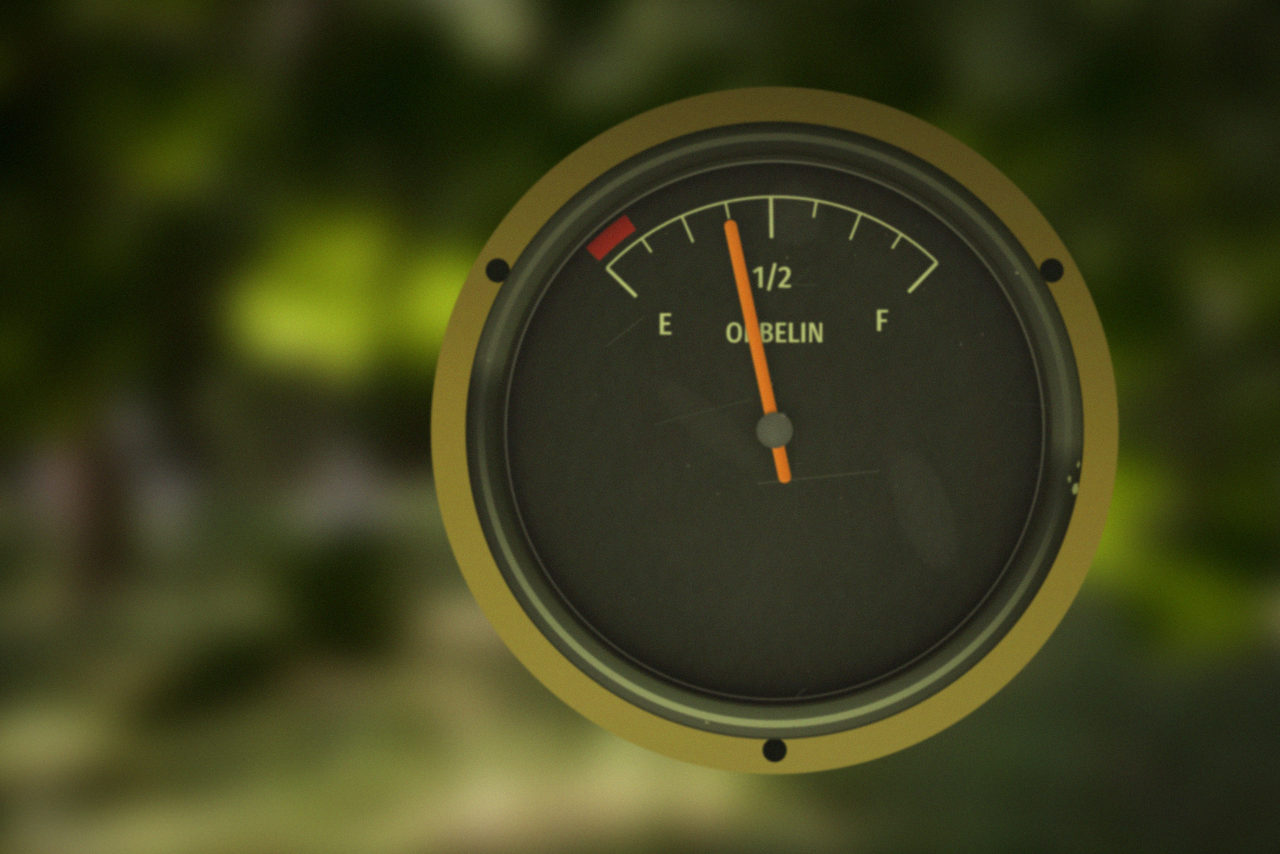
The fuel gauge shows **0.375**
